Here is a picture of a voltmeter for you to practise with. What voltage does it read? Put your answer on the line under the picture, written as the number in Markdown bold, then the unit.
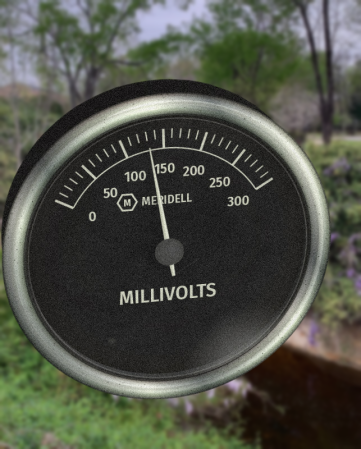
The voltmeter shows **130** mV
